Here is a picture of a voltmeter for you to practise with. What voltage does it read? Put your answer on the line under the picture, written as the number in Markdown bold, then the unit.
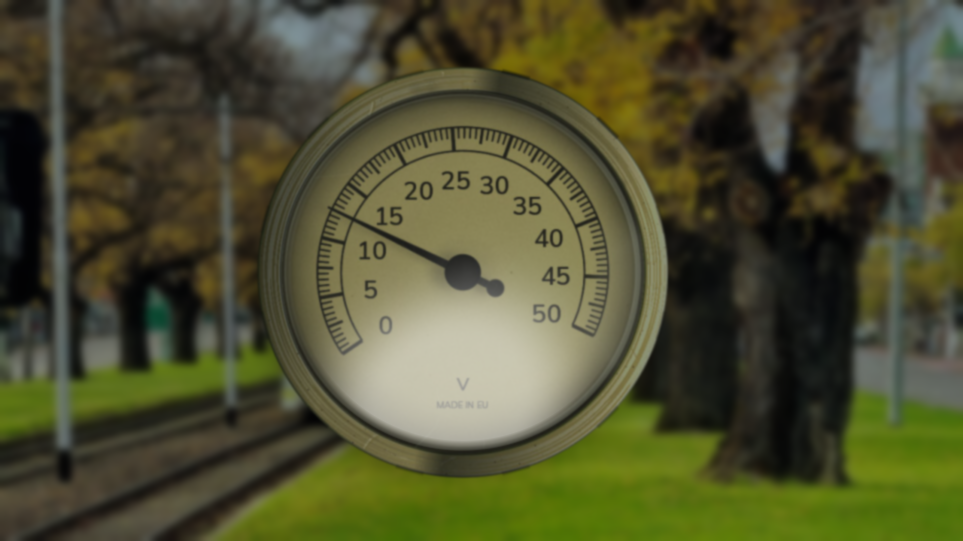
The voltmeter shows **12.5** V
